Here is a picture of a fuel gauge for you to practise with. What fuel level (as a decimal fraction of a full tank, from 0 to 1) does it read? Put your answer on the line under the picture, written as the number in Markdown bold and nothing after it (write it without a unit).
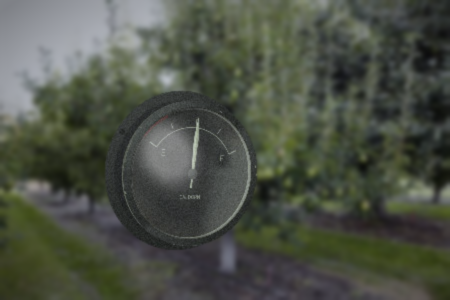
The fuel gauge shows **0.5**
